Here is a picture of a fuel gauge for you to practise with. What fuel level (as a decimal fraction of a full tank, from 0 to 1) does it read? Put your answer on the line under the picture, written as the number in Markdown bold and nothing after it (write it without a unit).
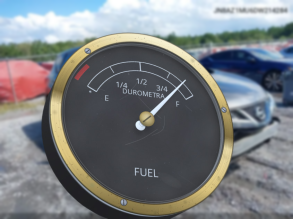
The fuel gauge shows **0.875**
